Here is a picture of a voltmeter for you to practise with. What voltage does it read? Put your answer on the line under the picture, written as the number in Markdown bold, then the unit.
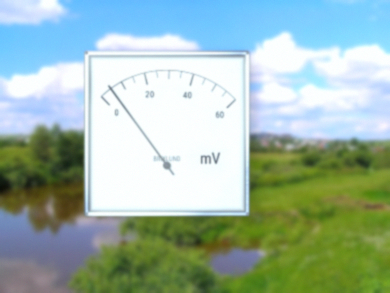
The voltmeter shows **5** mV
